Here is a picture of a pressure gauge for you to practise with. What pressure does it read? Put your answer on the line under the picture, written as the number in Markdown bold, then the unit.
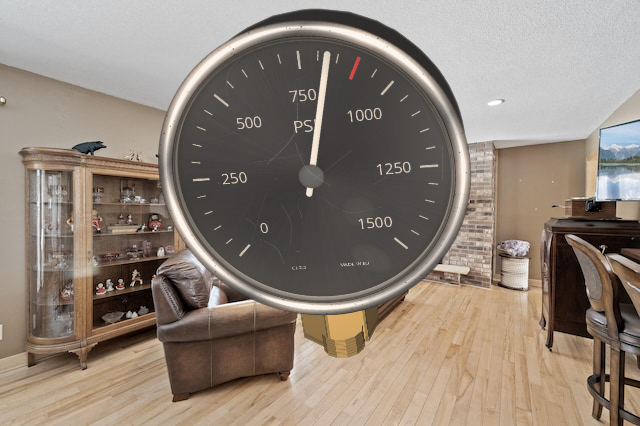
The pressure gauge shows **825** psi
